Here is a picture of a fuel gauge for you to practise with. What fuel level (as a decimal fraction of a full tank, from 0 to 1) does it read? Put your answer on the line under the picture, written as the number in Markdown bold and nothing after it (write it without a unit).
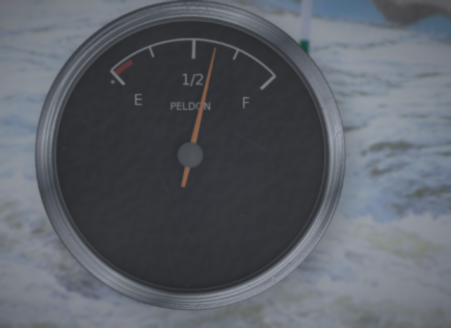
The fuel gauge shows **0.625**
